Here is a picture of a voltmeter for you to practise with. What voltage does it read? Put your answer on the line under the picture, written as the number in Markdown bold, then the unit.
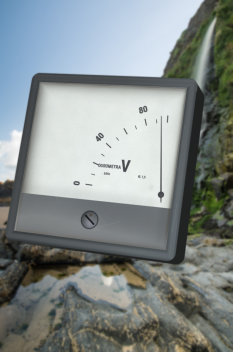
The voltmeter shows **95** V
